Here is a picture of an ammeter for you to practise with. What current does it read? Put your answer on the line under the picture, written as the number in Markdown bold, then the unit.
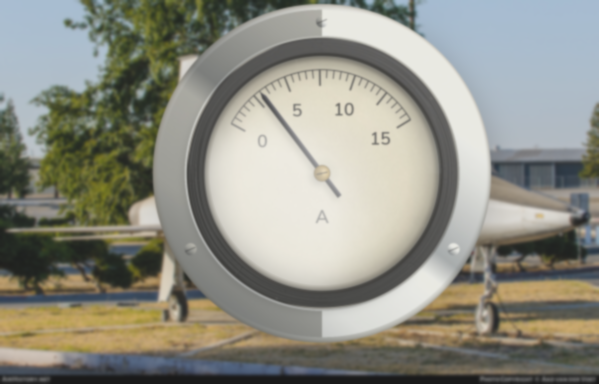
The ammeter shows **3** A
